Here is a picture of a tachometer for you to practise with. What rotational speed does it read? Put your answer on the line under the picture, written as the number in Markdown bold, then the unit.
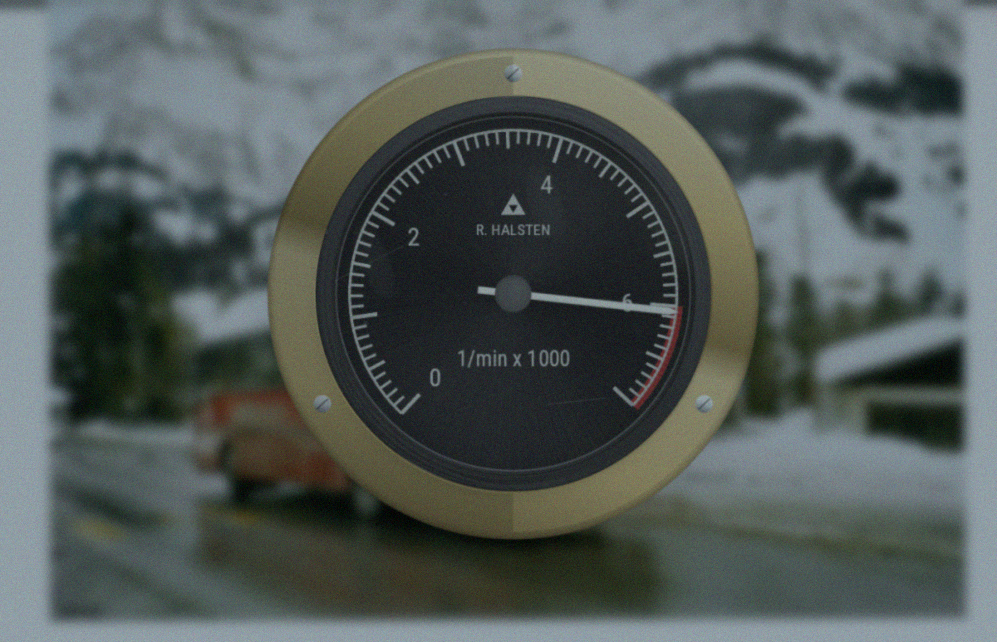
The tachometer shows **6050** rpm
